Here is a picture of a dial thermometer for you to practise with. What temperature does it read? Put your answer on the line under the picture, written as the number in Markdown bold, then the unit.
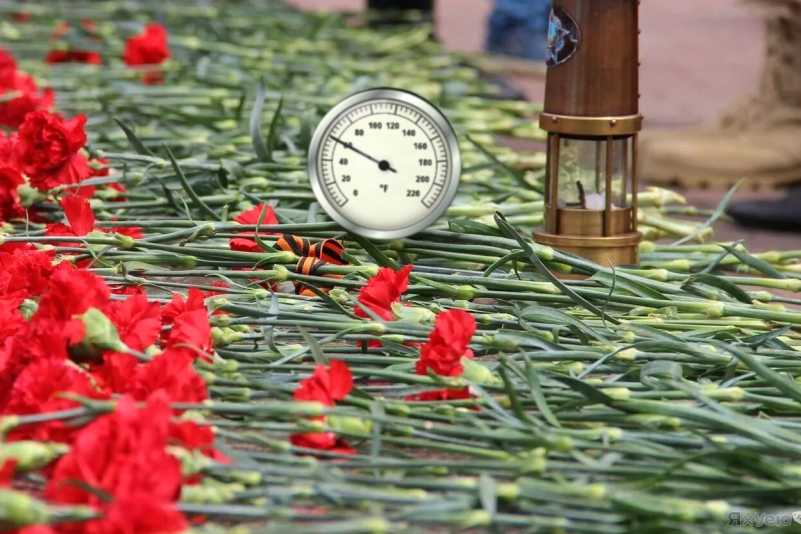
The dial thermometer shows **60** °F
